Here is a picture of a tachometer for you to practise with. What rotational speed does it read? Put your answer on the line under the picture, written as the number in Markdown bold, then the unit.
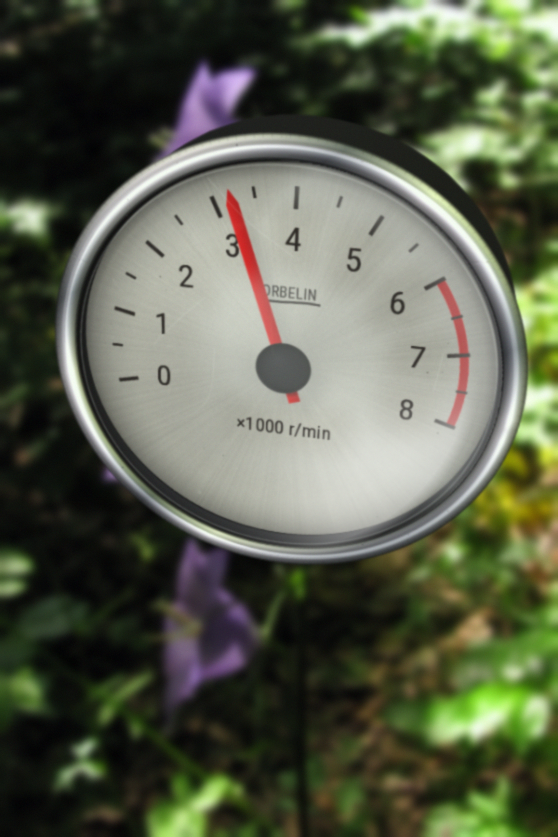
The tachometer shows **3250** rpm
